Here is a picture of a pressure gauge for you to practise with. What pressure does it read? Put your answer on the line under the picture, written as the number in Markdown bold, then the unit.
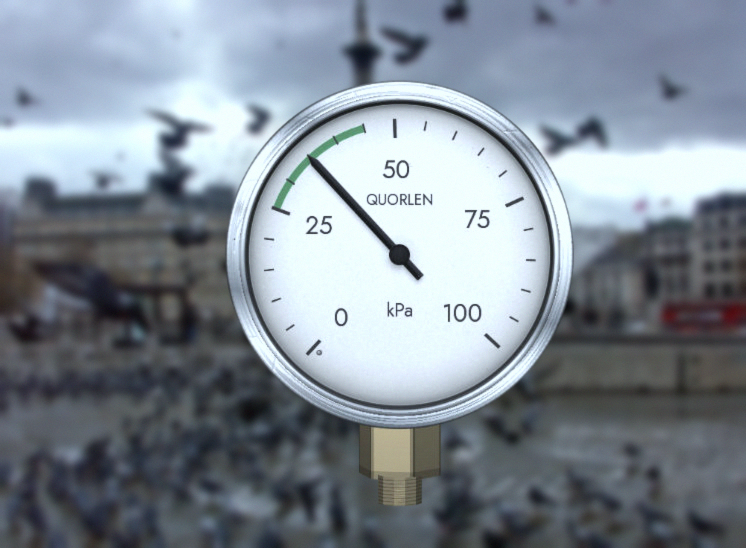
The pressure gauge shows **35** kPa
